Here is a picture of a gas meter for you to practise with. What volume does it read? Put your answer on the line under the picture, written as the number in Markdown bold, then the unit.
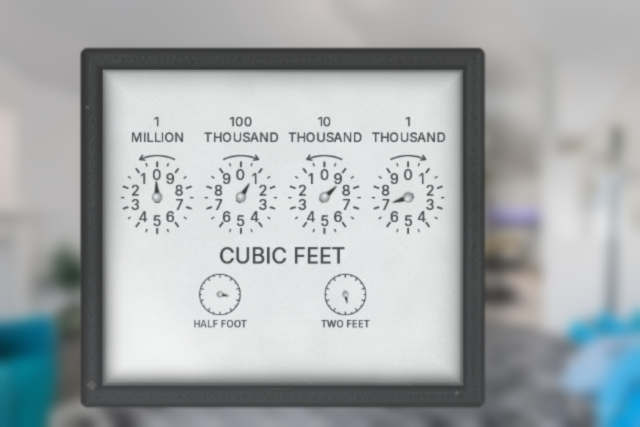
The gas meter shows **8700** ft³
